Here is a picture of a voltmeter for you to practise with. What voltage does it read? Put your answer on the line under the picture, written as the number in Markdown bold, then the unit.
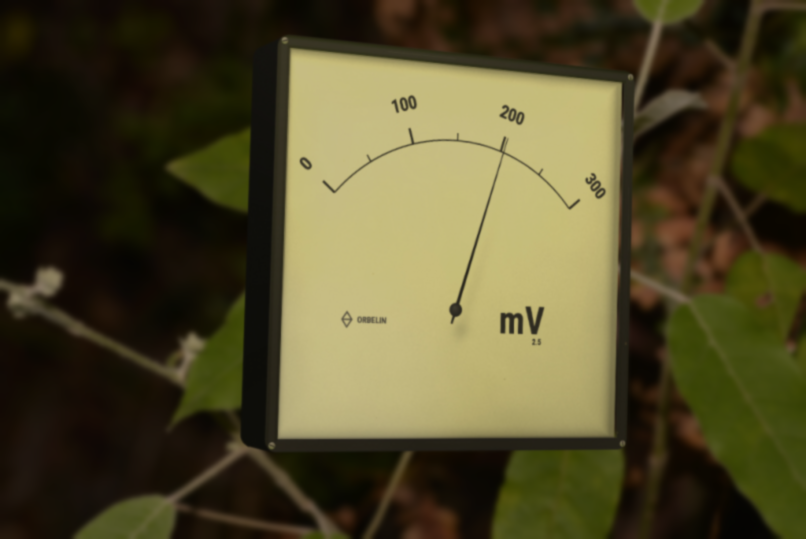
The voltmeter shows **200** mV
